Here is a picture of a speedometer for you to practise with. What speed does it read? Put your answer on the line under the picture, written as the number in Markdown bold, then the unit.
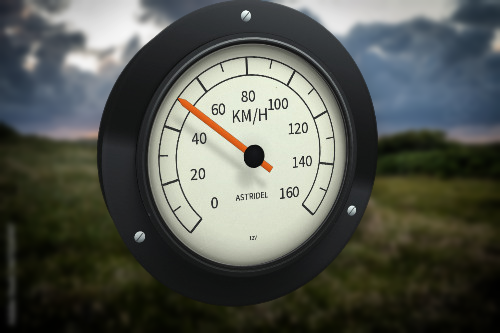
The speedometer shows **50** km/h
